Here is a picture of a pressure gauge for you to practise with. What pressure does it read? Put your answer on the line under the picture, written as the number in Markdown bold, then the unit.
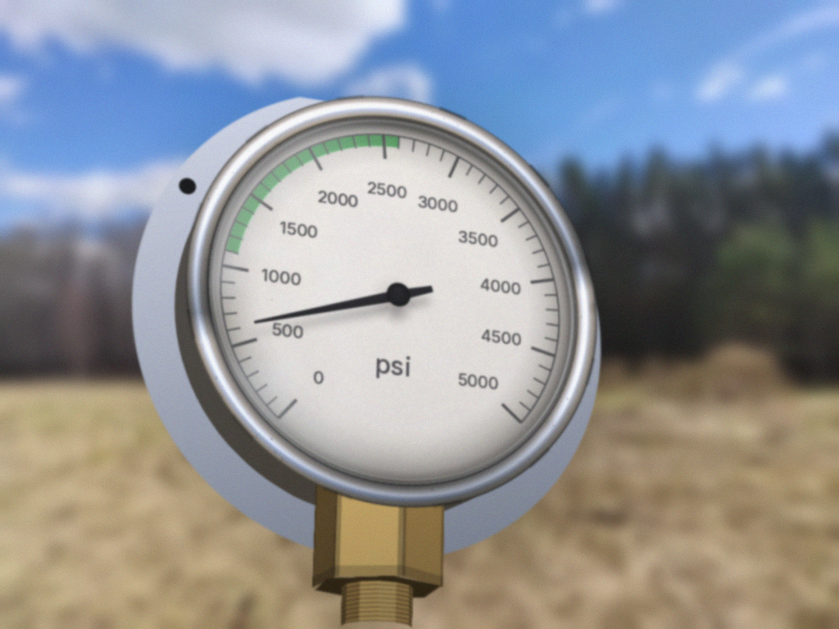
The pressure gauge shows **600** psi
